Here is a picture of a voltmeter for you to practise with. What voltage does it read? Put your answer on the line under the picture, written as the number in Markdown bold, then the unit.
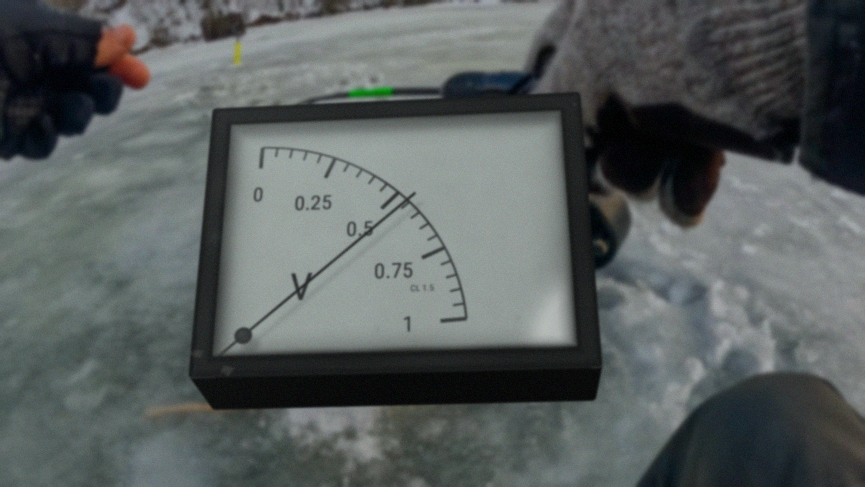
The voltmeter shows **0.55** V
